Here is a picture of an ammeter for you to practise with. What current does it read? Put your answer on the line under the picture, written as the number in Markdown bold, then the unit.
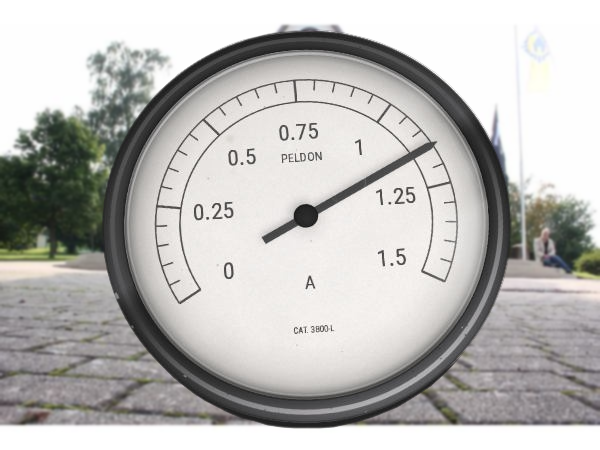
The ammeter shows **1.15** A
